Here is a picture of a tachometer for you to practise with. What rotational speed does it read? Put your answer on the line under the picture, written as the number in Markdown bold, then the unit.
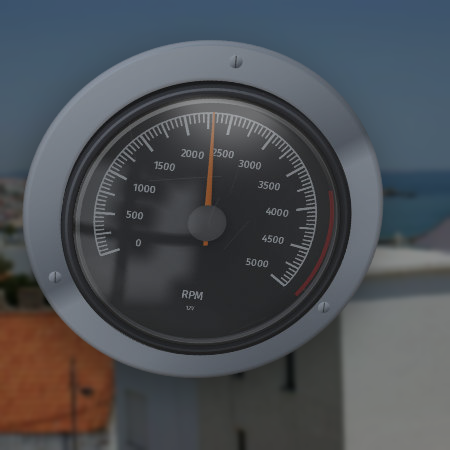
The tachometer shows **2300** rpm
